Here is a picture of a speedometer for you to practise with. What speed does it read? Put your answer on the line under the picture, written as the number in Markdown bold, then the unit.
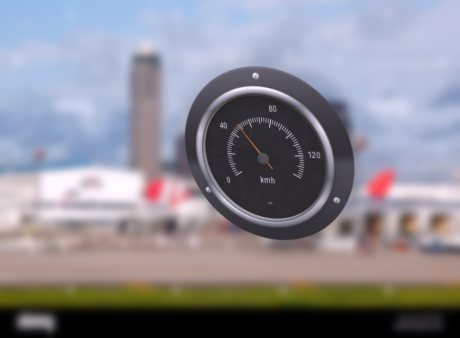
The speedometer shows **50** km/h
